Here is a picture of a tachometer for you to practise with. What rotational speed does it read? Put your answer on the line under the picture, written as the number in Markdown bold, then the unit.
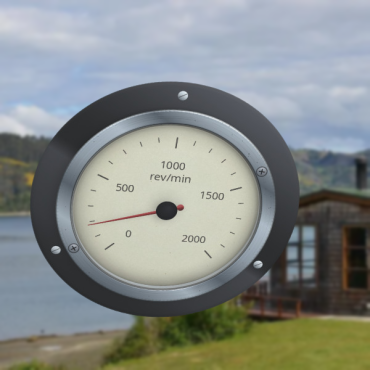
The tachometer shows **200** rpm
